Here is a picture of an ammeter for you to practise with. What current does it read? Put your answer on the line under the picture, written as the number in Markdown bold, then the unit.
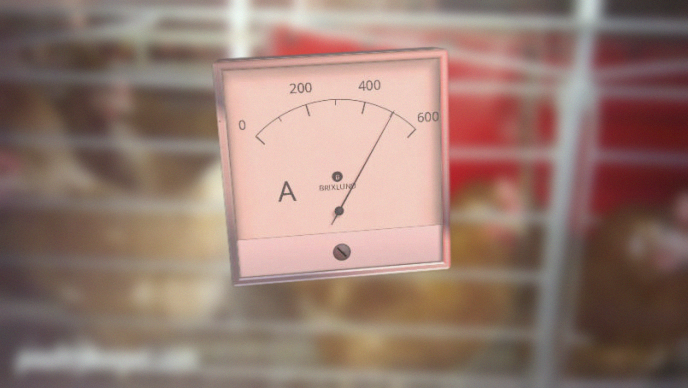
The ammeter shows **500** A
